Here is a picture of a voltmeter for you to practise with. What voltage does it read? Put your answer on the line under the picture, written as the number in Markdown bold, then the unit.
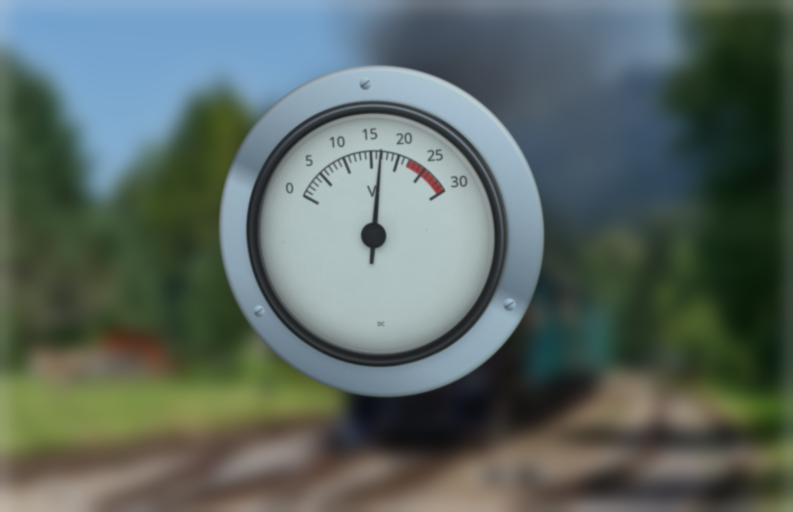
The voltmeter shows **17** V
